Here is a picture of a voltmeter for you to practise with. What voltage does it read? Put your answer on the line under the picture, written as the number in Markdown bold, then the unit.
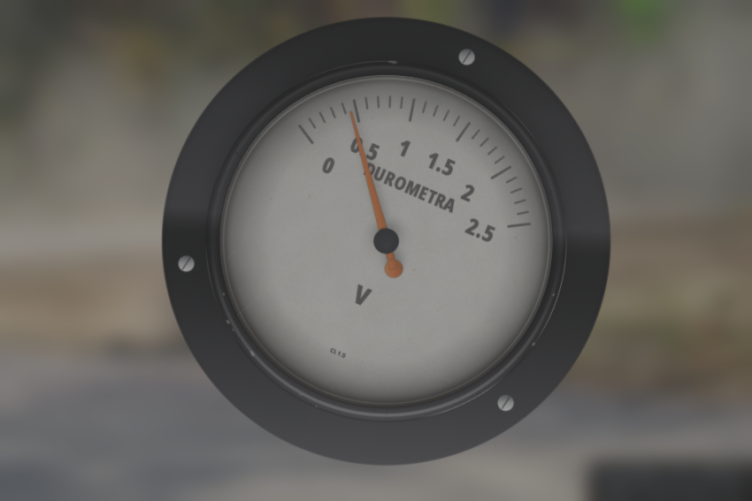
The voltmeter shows **0.45** V
